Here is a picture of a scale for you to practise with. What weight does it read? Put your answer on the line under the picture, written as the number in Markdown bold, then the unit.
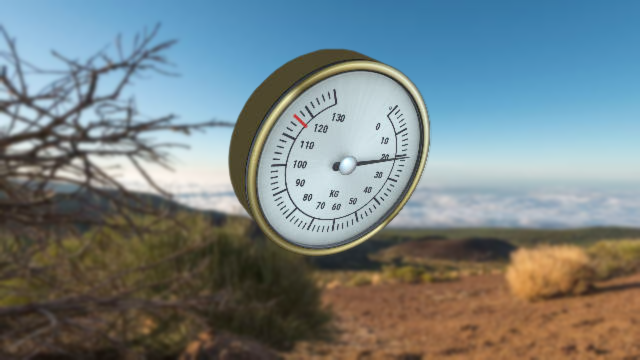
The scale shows **20** kg
